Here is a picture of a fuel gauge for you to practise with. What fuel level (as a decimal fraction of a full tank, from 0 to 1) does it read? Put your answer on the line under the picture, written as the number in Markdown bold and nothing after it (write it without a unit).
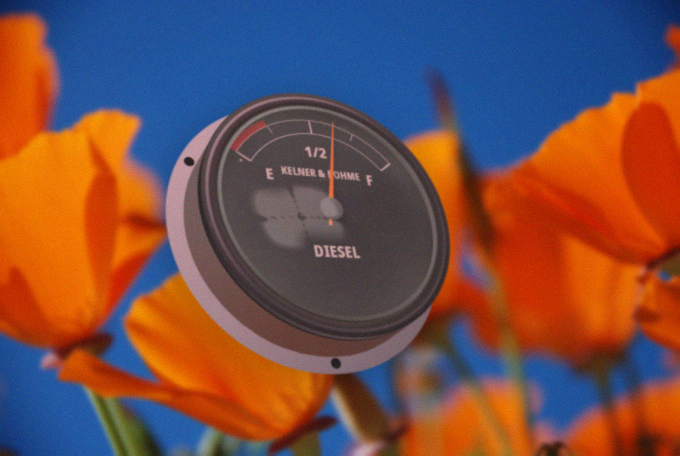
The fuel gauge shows **0.625**
